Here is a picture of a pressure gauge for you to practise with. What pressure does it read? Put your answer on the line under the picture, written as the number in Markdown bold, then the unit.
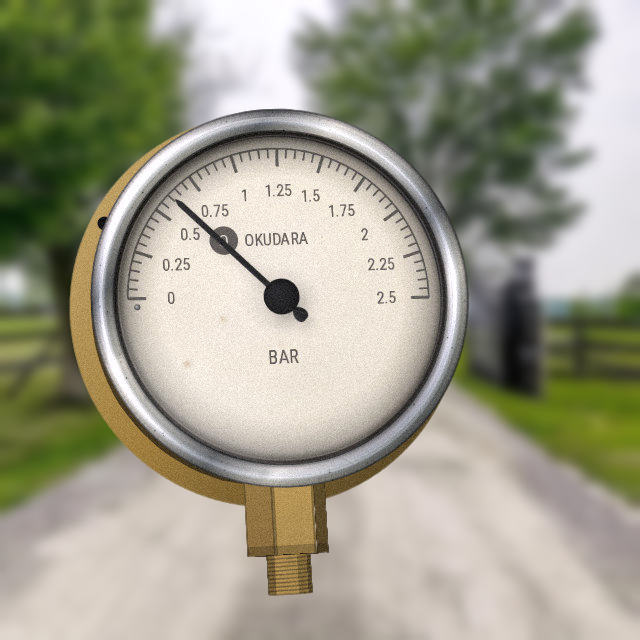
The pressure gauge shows **0.6** bar
